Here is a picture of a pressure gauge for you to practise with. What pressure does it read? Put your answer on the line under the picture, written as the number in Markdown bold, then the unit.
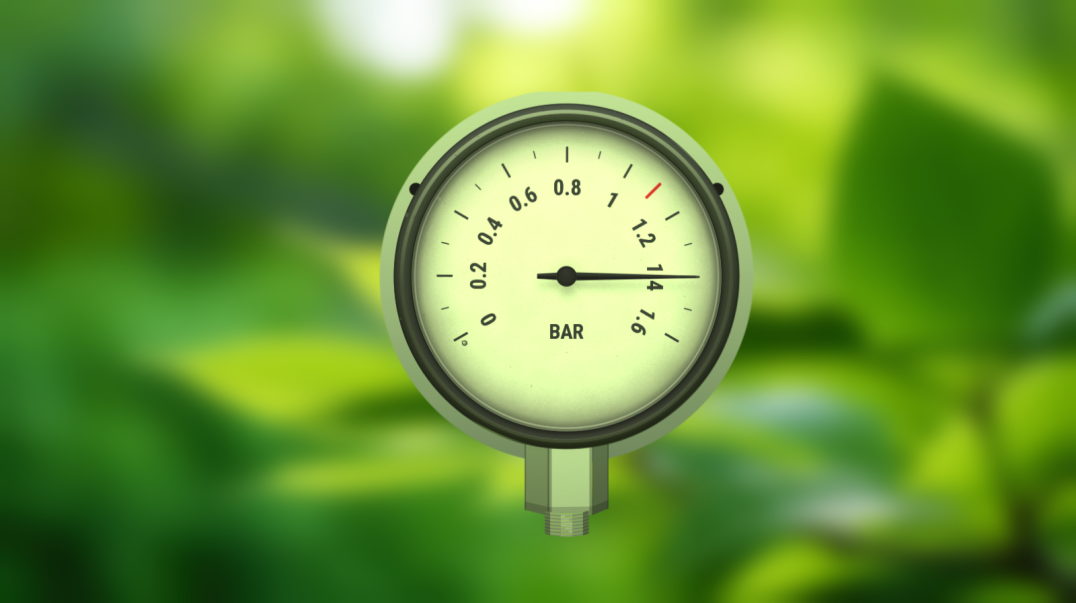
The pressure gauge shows **1.4** bar
